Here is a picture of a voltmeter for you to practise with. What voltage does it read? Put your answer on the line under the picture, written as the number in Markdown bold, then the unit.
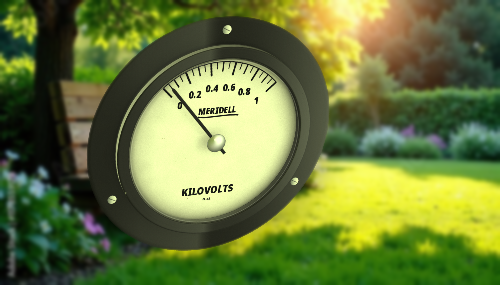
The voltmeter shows **0.05** kV
